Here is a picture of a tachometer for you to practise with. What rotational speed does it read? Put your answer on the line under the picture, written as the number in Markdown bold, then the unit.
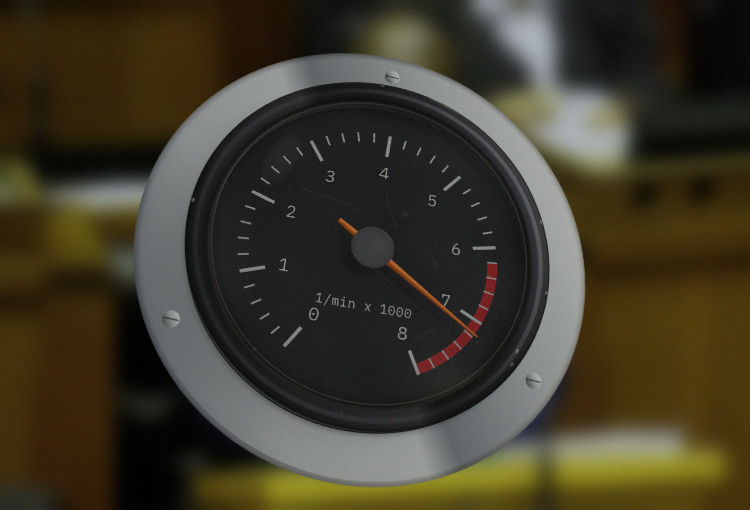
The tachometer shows **7200** rpm
